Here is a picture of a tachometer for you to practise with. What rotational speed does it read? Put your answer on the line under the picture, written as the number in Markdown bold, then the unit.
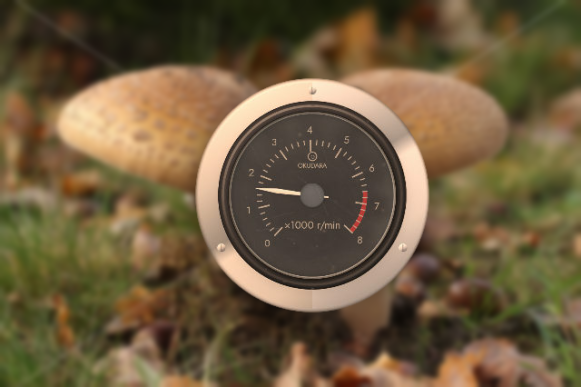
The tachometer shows **1600** rpm
